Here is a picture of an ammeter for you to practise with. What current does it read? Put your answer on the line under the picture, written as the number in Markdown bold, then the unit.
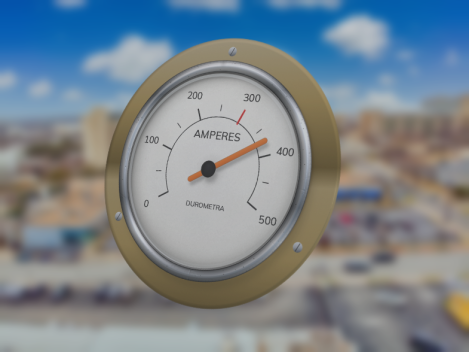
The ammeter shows **375** A
